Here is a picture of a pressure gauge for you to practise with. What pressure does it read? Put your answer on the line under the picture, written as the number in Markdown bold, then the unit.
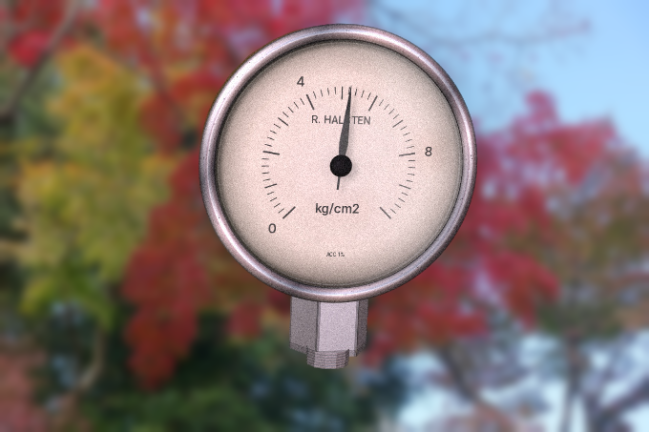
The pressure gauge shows **5.2** kg/cm²
